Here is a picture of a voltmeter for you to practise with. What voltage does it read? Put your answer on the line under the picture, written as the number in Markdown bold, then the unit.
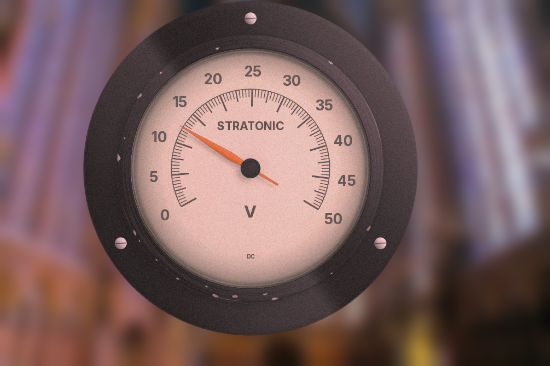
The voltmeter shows **12.5** V
